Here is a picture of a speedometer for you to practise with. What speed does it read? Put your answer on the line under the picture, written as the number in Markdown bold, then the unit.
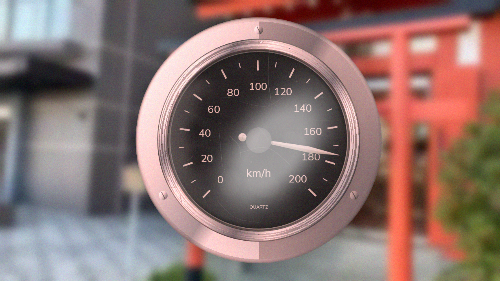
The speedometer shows **175** km/h
